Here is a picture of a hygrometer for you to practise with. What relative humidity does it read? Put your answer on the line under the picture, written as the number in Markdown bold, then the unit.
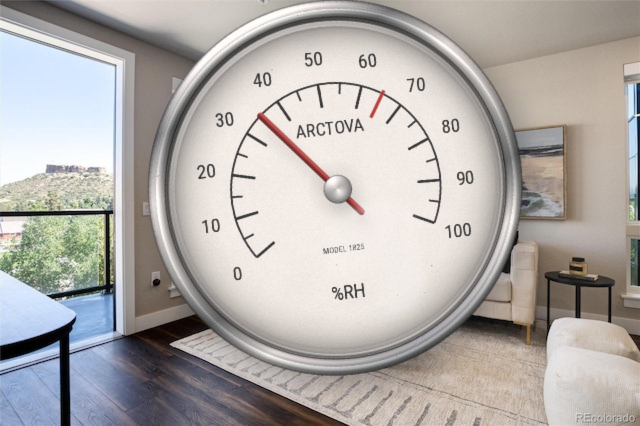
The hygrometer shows **35** %
